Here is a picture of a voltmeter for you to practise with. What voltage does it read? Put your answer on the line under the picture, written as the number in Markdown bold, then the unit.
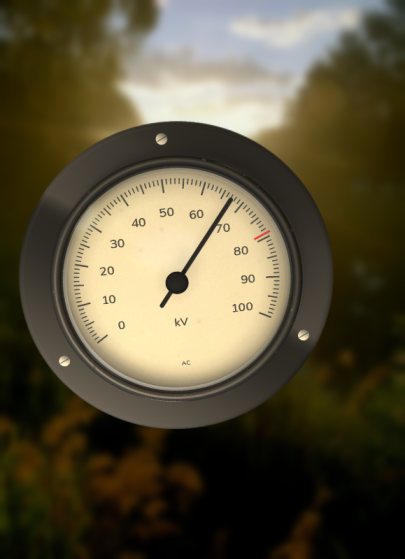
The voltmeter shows **67** kV
